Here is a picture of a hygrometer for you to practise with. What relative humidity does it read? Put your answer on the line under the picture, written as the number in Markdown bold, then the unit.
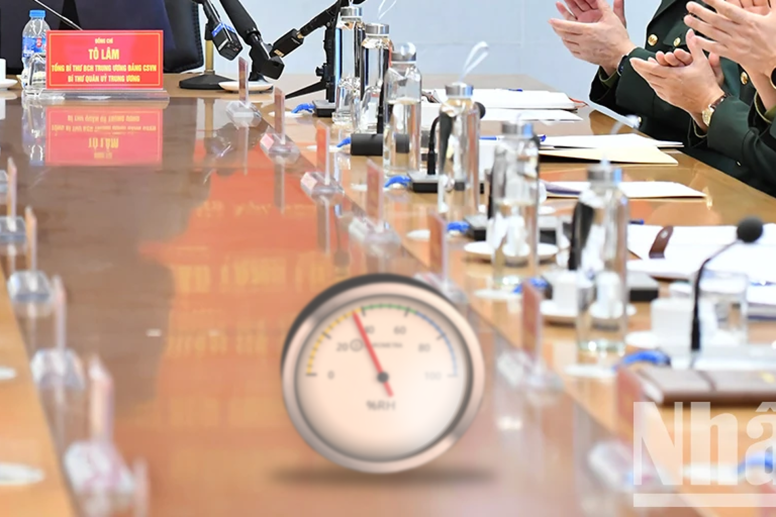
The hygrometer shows **36** %
